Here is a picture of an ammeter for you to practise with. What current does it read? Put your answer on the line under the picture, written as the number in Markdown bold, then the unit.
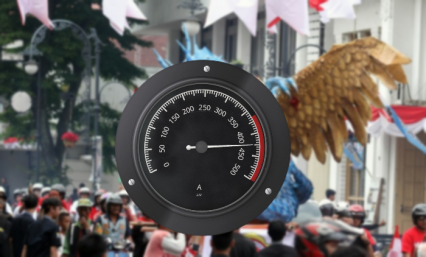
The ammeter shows **425** A
